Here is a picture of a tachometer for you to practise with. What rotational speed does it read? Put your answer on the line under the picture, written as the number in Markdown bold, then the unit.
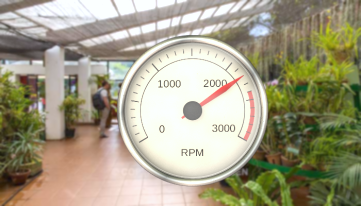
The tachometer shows **2200** rpm
